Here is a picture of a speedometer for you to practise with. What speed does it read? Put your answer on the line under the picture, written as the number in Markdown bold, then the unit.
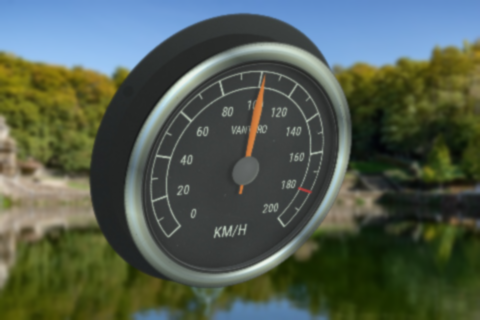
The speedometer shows **100** km/h
